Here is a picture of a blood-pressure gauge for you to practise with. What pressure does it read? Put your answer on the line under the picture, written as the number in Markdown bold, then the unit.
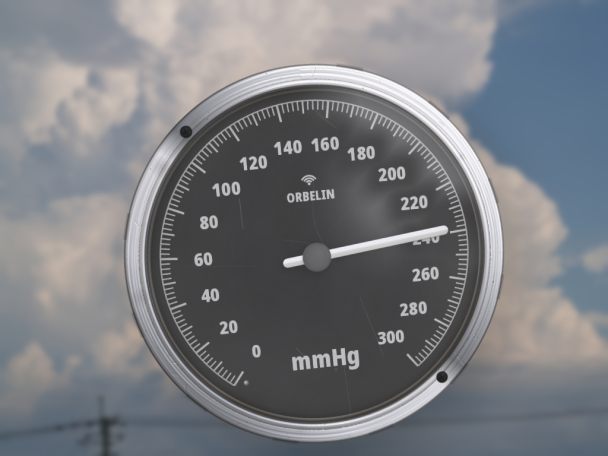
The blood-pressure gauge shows **238** mmHg
